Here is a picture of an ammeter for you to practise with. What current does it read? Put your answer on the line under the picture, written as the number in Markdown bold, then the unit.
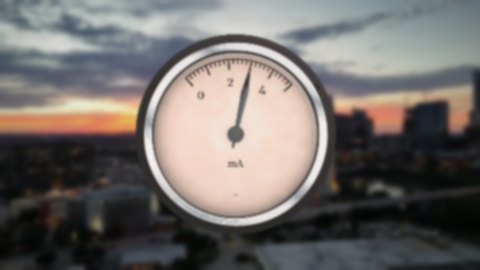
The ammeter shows **3** mA
